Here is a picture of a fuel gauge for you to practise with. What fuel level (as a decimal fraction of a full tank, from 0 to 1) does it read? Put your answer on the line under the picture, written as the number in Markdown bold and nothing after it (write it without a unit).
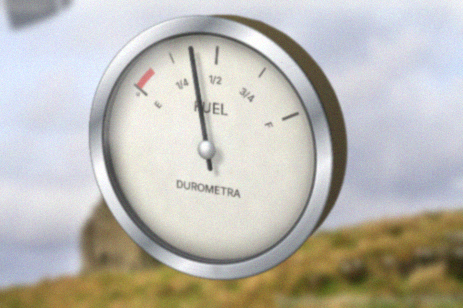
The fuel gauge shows **0.375**
